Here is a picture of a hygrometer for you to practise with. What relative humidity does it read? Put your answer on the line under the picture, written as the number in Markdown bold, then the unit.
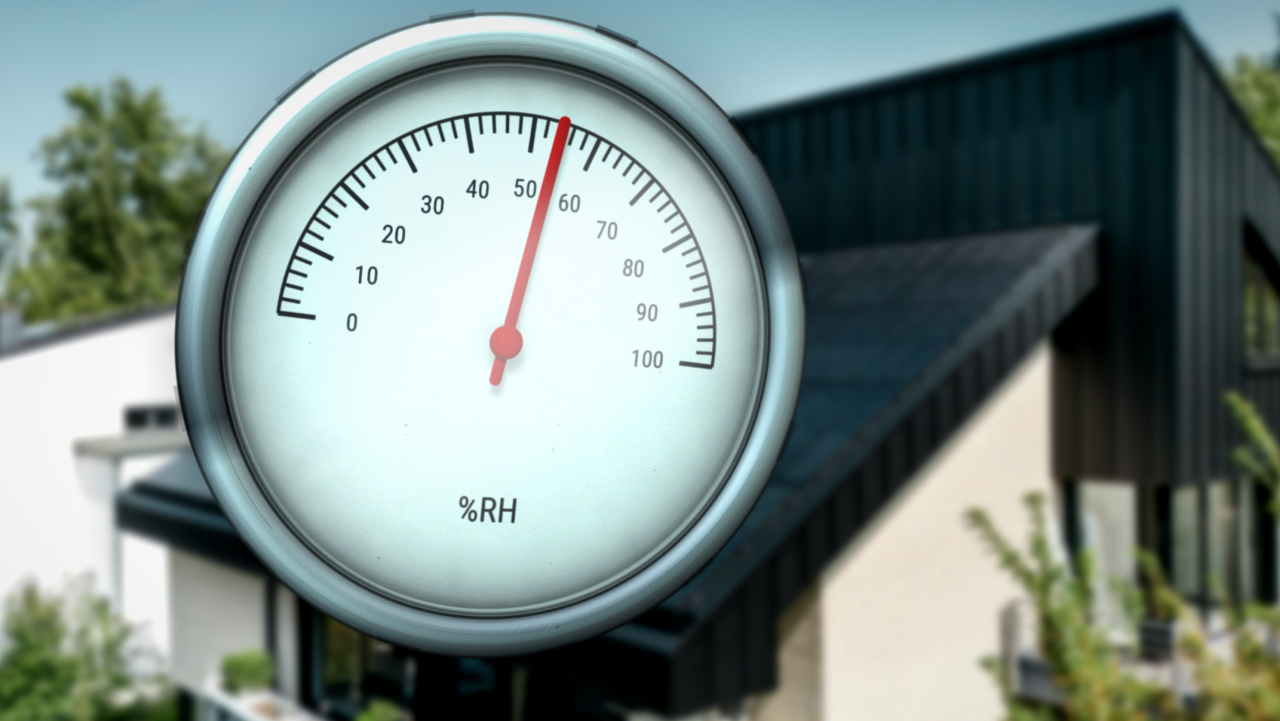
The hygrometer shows **54** %
